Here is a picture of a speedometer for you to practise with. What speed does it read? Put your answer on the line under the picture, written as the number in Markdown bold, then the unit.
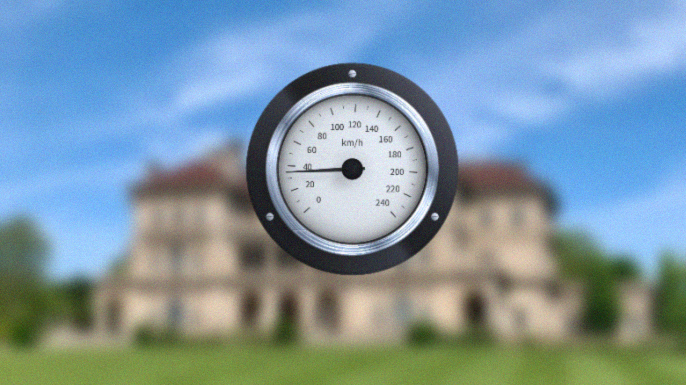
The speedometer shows **35** km/h
